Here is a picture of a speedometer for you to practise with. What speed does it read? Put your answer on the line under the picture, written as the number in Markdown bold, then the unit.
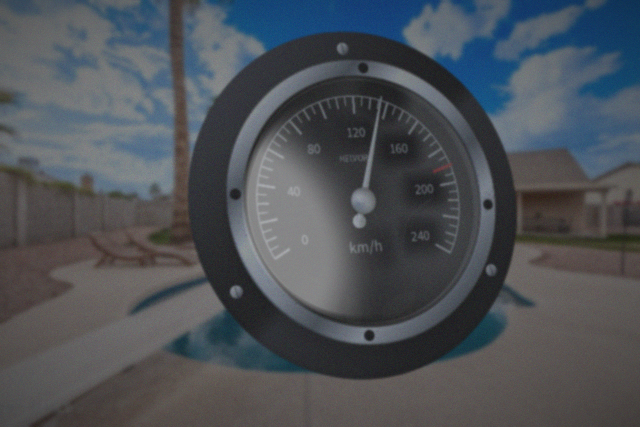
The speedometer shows **135** km/h
